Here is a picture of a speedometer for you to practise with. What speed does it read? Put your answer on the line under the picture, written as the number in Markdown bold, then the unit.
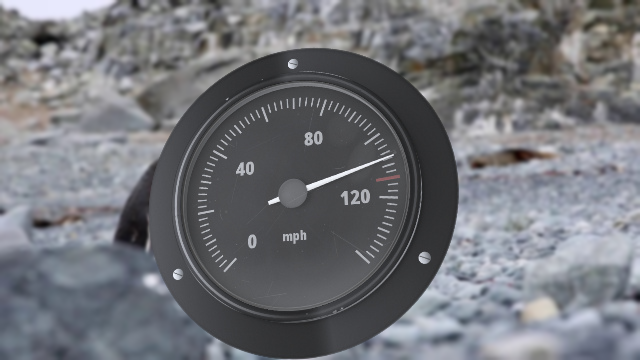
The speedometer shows **108** mph
